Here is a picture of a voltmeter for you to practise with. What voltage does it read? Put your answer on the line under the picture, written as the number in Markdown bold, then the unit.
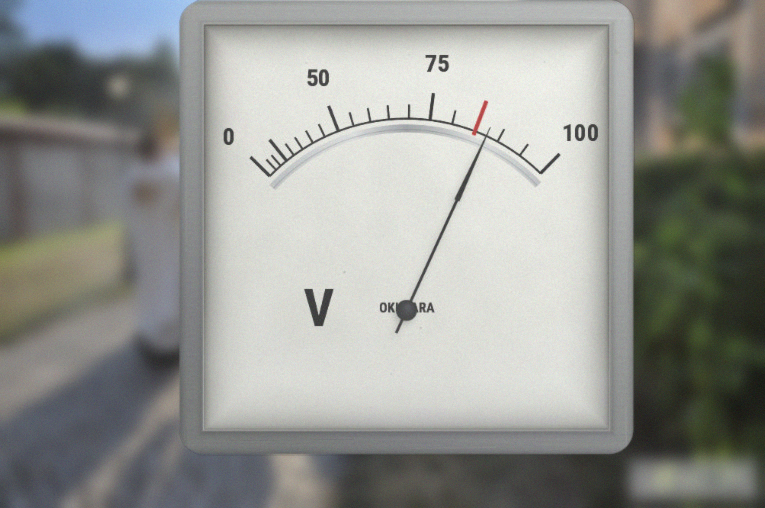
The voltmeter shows **87.5** V
